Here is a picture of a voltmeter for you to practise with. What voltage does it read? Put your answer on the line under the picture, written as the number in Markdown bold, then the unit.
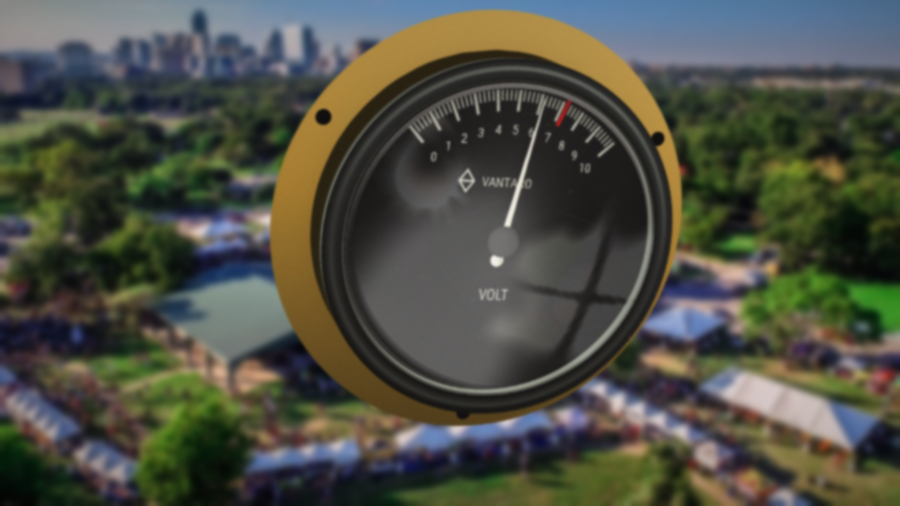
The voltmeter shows **6** V
